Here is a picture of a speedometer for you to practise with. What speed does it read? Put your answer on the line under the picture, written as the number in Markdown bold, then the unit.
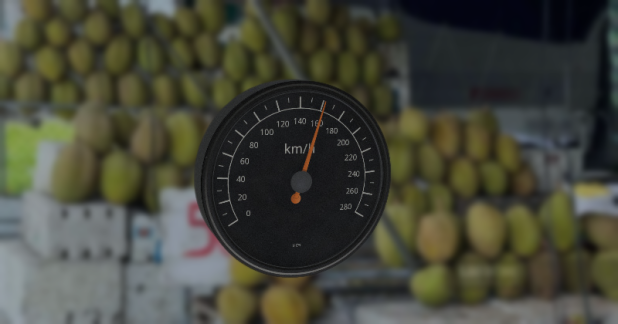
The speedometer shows **160** km/h
